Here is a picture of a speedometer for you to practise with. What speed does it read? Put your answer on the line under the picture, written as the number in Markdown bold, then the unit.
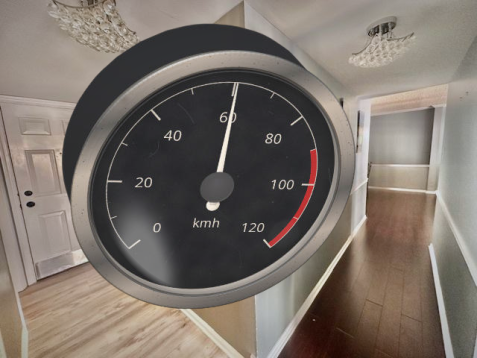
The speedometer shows **60** km/h
